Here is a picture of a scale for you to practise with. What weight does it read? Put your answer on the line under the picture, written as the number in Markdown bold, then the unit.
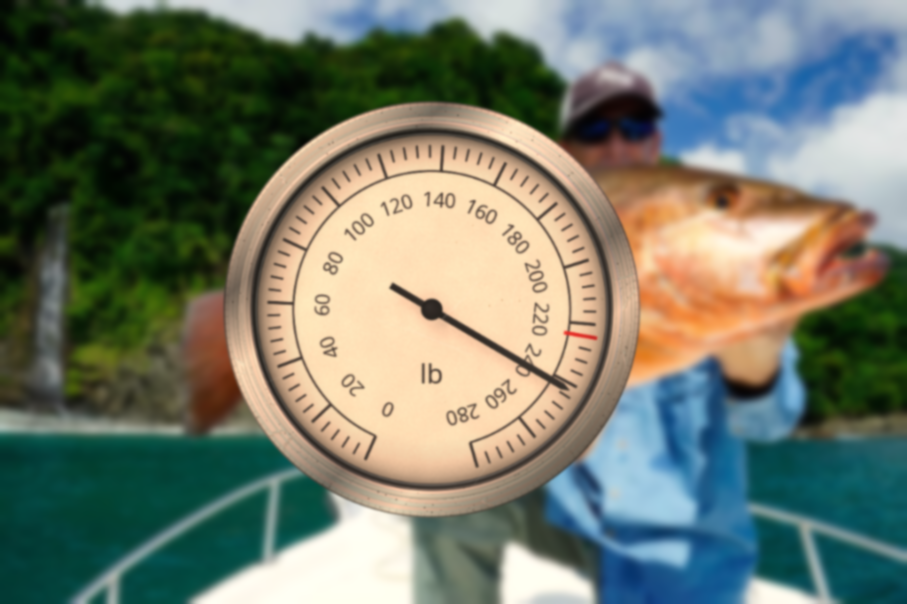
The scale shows **242** lb
